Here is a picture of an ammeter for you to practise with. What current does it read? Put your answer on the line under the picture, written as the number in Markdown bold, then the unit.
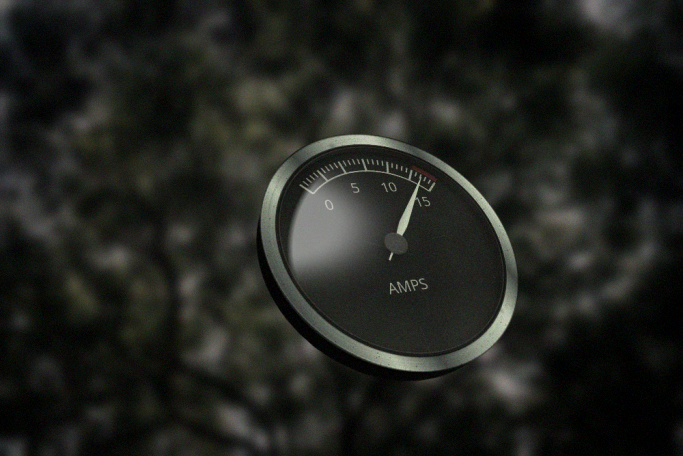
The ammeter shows **13.5** A
